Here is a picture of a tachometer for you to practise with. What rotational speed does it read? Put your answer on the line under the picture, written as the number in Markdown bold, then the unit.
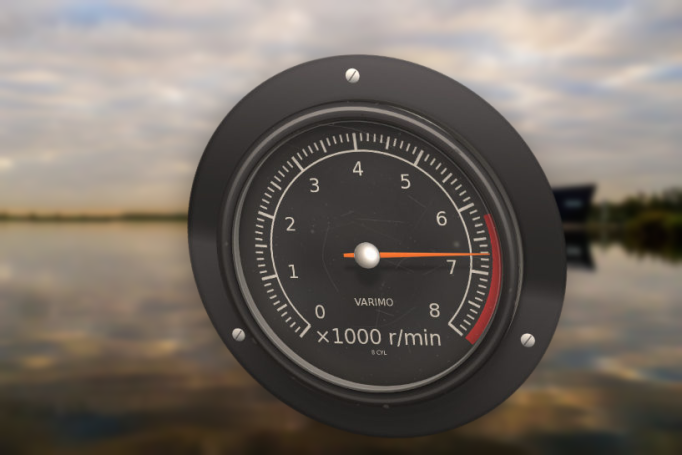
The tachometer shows **6700** rpm
